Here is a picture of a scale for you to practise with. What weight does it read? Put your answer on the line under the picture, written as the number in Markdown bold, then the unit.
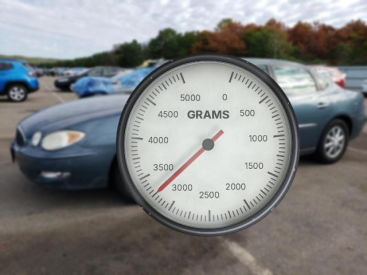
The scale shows **3250** g
